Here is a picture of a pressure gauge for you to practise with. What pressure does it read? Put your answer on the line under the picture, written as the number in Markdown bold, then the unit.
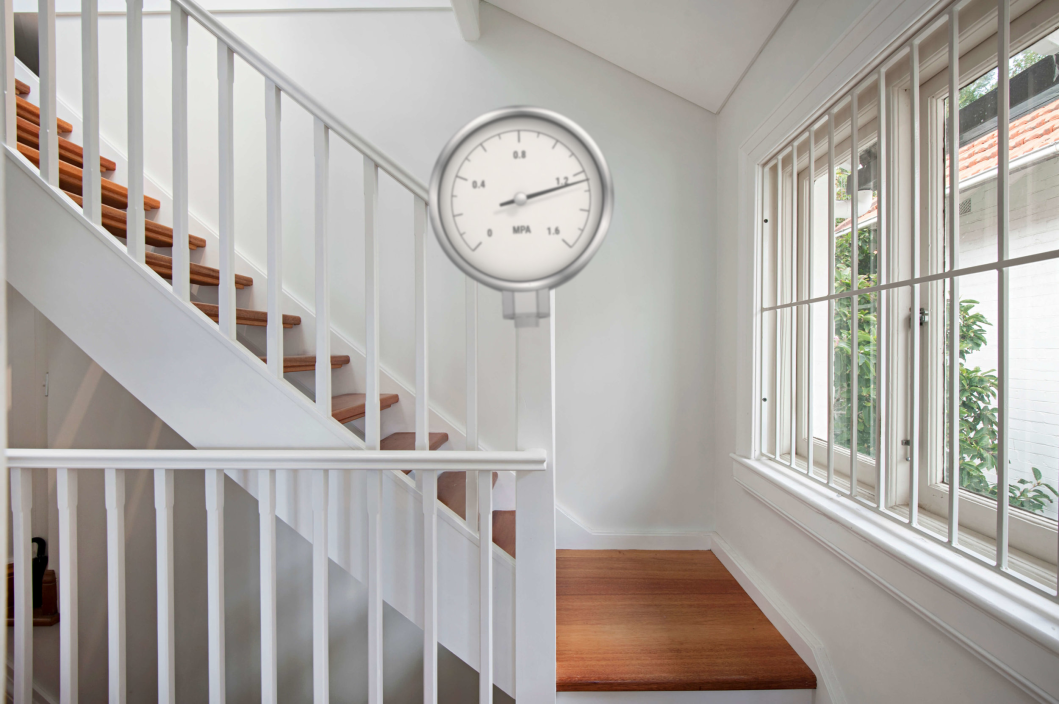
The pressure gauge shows **1.25** MPa
